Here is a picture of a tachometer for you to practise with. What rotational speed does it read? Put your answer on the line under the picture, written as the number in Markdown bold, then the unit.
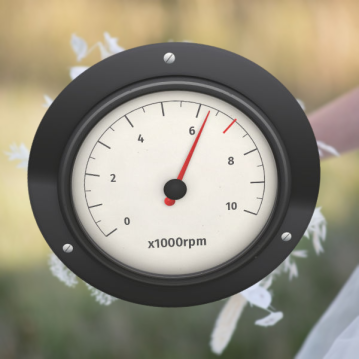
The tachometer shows **6250** rpm
